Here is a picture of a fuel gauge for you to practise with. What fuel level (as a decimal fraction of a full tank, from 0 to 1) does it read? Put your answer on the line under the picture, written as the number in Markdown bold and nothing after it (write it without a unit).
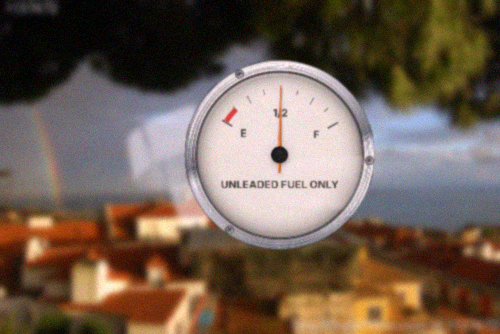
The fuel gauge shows **0.5**
